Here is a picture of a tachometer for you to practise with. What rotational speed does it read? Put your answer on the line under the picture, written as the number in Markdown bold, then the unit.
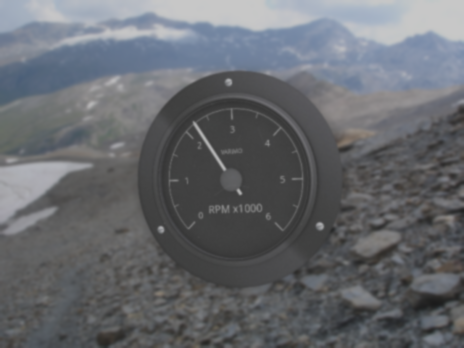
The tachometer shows **2250** rpm
